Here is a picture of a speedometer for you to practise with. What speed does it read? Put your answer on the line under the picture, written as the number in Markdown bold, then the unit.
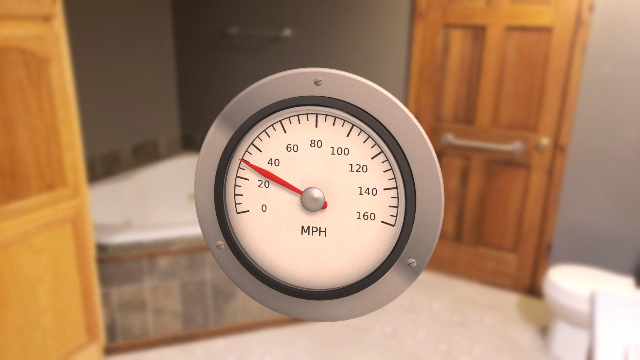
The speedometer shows **30** mph
